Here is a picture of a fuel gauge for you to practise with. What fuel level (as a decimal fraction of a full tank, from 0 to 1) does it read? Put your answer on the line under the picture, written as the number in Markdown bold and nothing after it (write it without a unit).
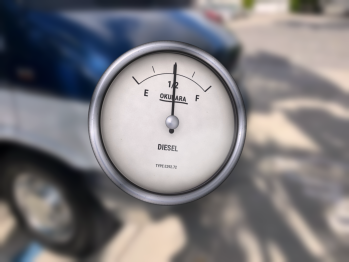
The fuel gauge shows **0.5**
